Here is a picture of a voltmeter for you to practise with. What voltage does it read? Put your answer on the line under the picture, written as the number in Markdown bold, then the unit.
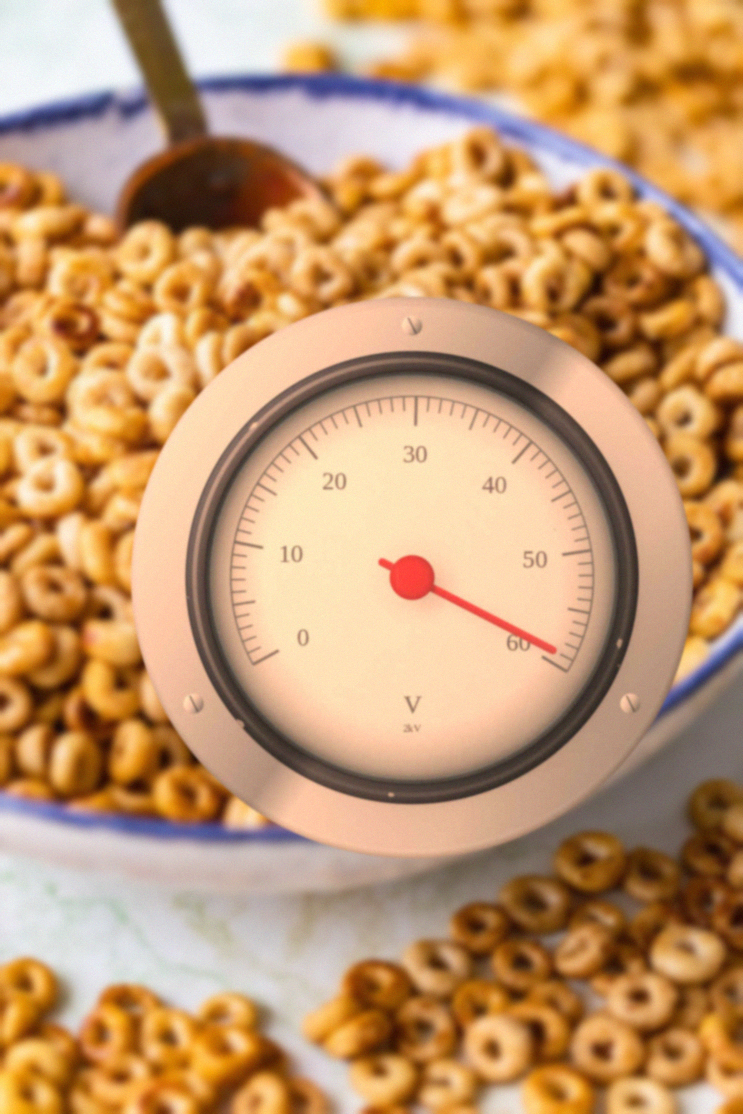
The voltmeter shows **59** V
